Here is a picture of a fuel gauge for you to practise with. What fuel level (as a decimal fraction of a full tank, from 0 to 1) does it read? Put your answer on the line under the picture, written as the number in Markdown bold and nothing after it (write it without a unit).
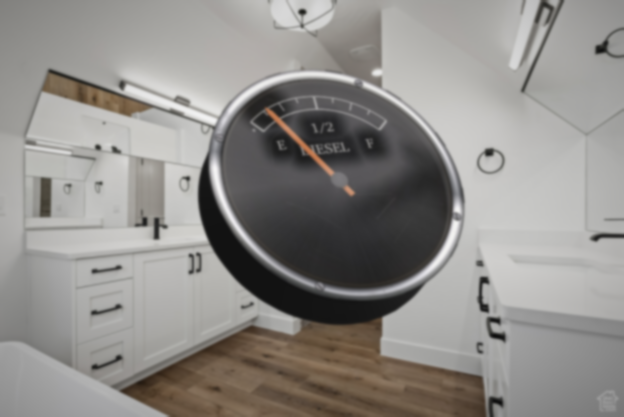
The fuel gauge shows **0.125**
